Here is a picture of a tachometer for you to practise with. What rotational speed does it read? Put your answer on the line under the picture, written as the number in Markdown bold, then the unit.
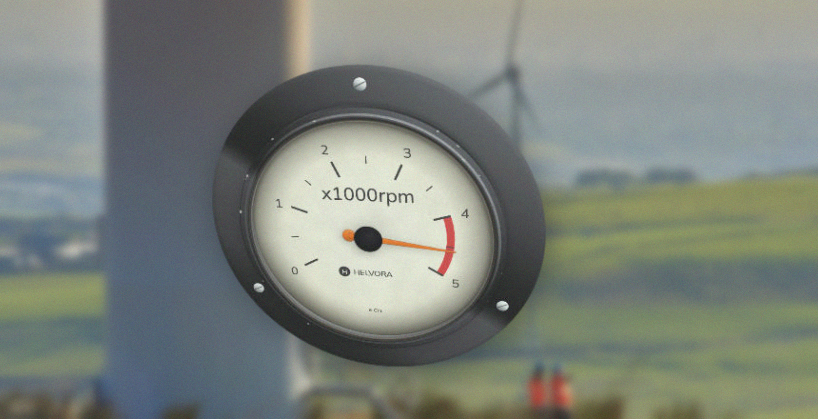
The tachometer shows **4500** rpm
